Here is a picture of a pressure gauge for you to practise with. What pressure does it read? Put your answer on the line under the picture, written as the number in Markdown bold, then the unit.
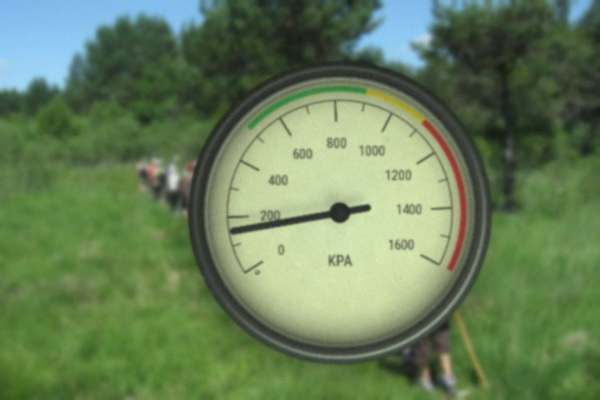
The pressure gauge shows **150** kPa
